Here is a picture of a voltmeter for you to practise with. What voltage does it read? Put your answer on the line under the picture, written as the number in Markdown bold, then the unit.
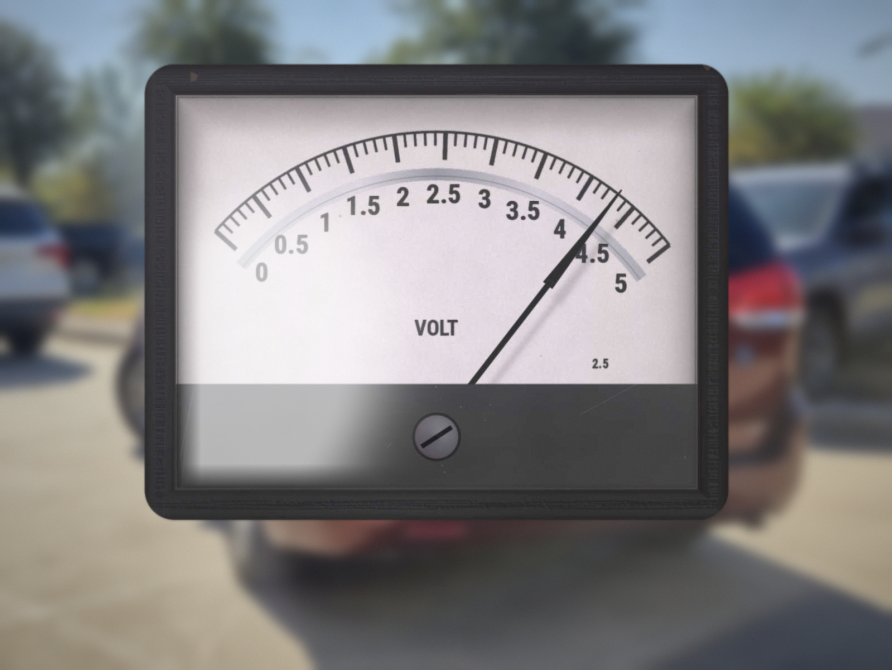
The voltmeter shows **4.3** V
